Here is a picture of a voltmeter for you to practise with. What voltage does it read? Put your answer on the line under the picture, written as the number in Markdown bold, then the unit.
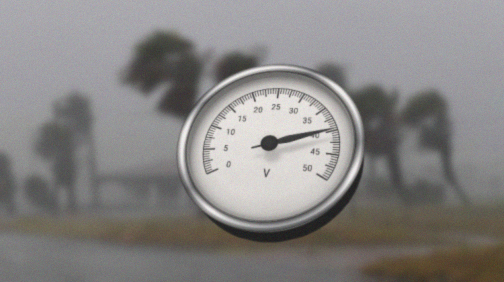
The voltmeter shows **40** V
